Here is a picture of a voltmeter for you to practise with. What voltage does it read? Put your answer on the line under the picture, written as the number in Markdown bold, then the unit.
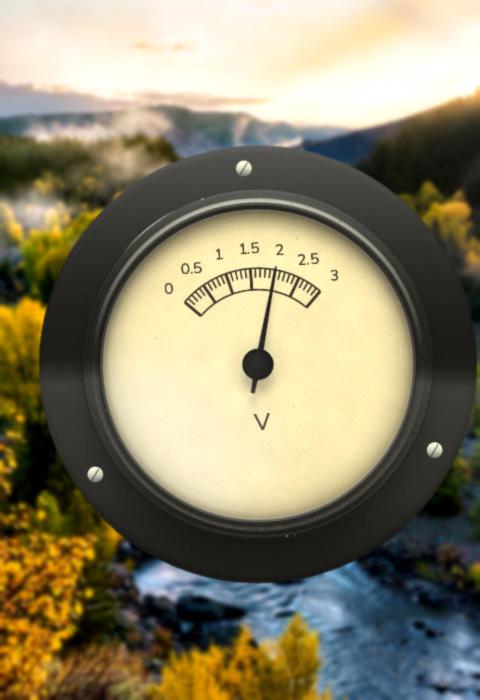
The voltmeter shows **2** V
